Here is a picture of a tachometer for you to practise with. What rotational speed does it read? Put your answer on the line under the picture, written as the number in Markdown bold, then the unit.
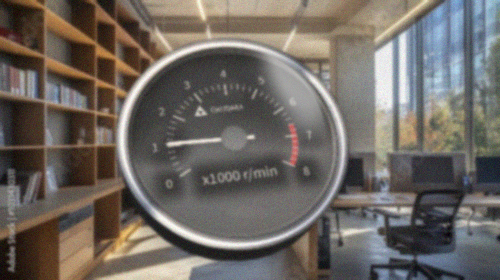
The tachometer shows **1000** rpm
